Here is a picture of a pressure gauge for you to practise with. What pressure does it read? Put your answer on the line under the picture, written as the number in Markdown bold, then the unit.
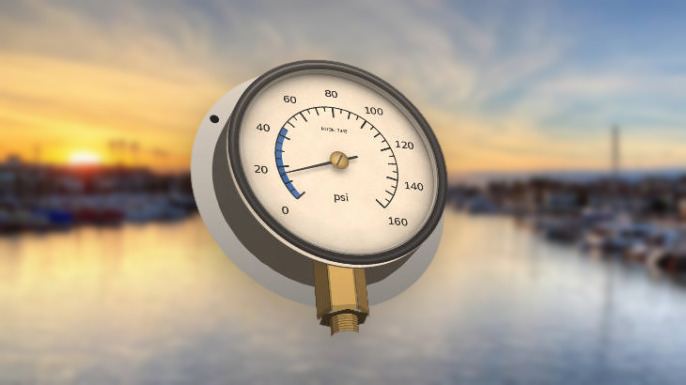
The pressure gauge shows **15** psi
